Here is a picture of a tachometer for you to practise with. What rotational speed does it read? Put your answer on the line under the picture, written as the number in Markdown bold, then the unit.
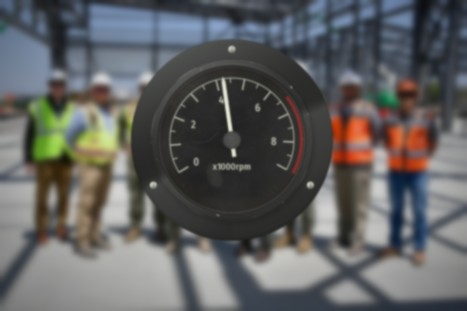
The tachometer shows **4250** rpm
